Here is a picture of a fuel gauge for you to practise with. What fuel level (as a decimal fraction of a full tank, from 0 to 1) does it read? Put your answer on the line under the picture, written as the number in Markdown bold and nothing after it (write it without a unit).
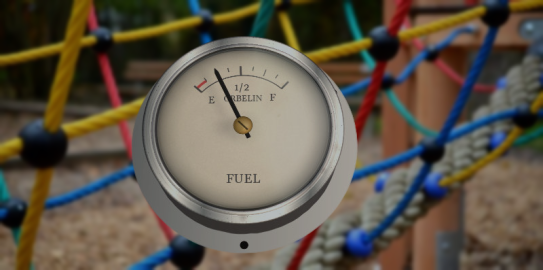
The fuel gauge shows **0.25**
